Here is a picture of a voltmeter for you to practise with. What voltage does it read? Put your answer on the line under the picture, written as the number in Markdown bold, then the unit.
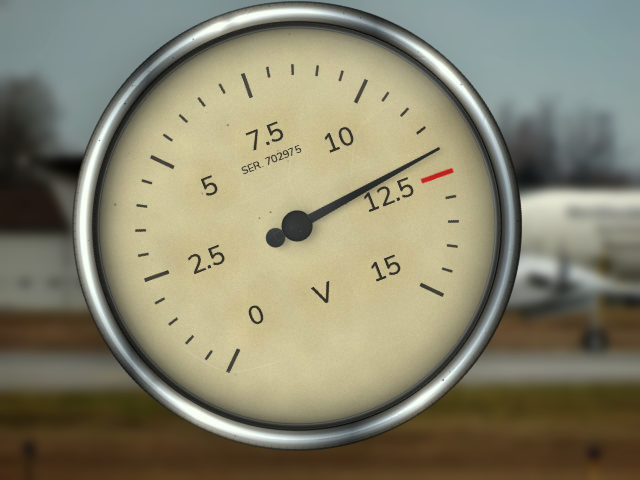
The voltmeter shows **12** V
